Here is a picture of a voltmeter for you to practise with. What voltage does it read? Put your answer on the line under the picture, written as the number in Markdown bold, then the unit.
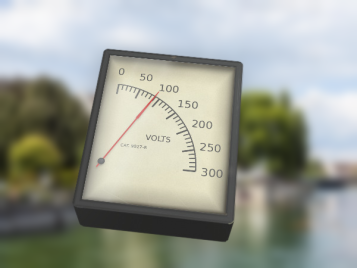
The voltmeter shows **90** V
